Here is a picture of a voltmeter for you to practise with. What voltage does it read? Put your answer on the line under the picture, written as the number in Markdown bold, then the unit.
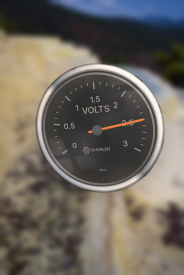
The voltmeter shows **2.5** V
